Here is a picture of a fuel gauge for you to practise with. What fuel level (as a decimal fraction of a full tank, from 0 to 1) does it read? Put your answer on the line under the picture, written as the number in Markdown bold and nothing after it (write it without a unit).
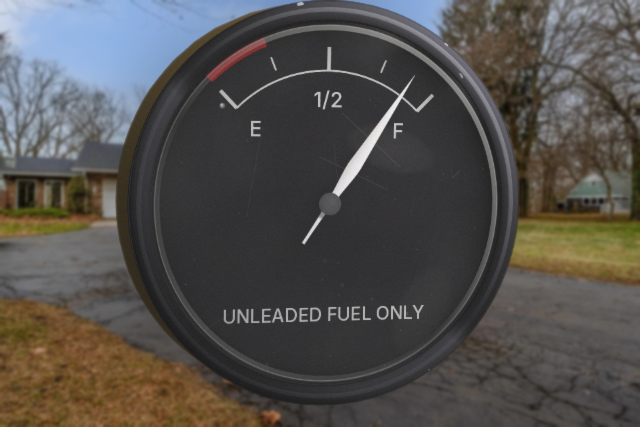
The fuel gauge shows **0.875**
